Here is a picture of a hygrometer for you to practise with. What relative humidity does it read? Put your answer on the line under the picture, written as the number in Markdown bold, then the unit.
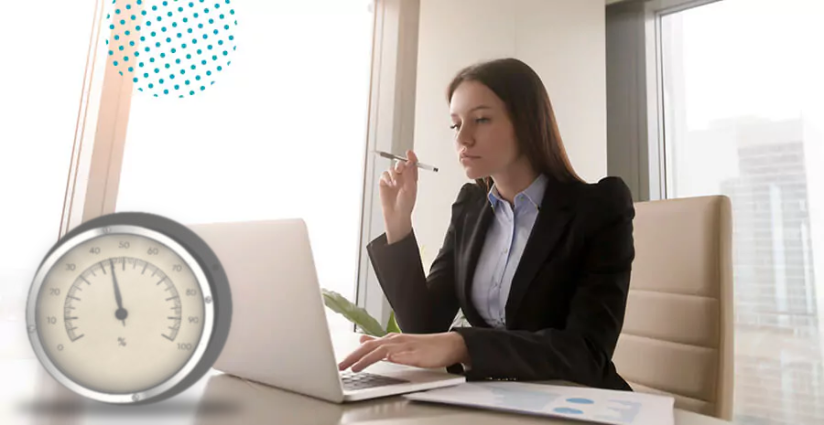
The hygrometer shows **45** %
